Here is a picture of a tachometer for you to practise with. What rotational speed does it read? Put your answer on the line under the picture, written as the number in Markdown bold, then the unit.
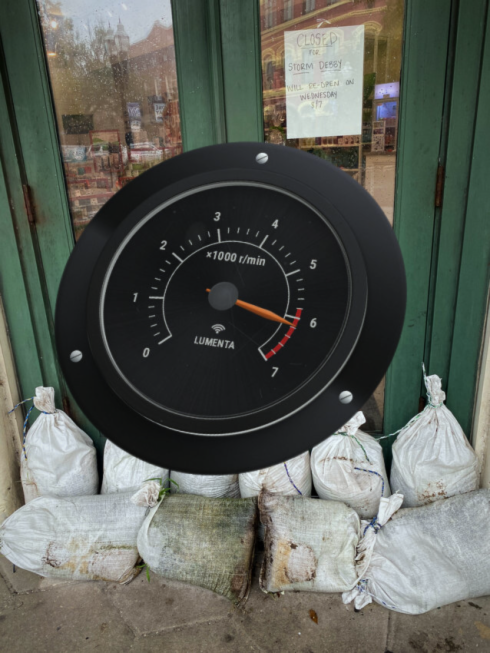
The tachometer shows **6200** rpm
